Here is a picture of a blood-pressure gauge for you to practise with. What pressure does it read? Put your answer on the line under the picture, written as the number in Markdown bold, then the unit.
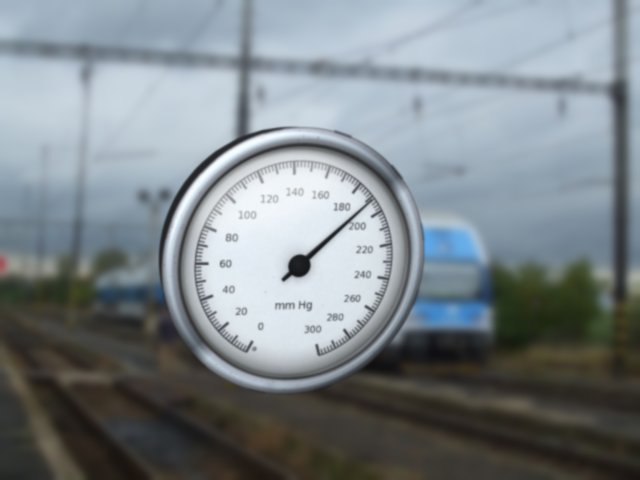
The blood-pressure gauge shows **190** mmHg
